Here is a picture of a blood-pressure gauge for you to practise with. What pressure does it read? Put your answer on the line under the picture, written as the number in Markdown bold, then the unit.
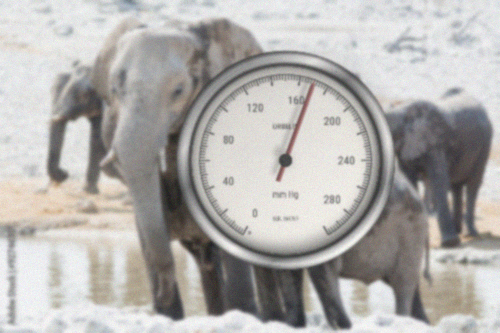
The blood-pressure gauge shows **170** mmHg
